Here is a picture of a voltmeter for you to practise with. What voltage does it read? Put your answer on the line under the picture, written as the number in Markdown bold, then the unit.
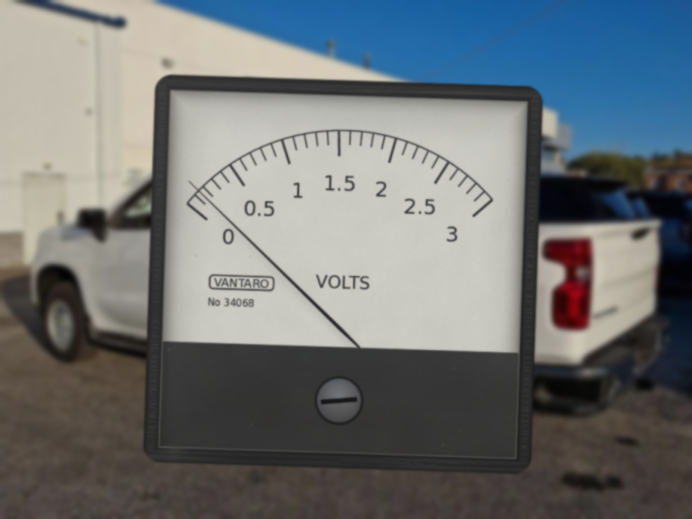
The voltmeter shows **0.15** V
